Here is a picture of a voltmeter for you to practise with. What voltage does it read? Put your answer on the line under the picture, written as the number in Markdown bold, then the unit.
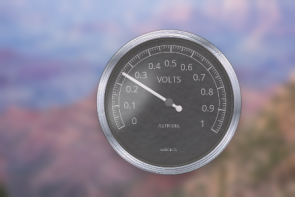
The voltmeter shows **0.25** V
